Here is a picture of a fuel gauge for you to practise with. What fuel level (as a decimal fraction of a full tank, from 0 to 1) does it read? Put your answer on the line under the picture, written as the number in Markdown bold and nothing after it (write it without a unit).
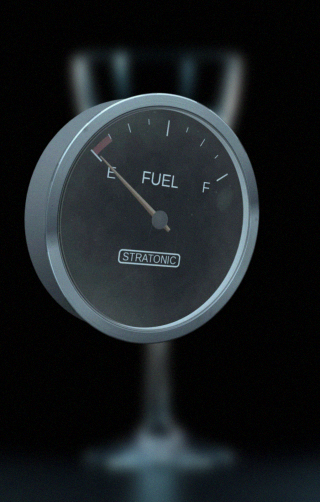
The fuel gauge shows **0**
